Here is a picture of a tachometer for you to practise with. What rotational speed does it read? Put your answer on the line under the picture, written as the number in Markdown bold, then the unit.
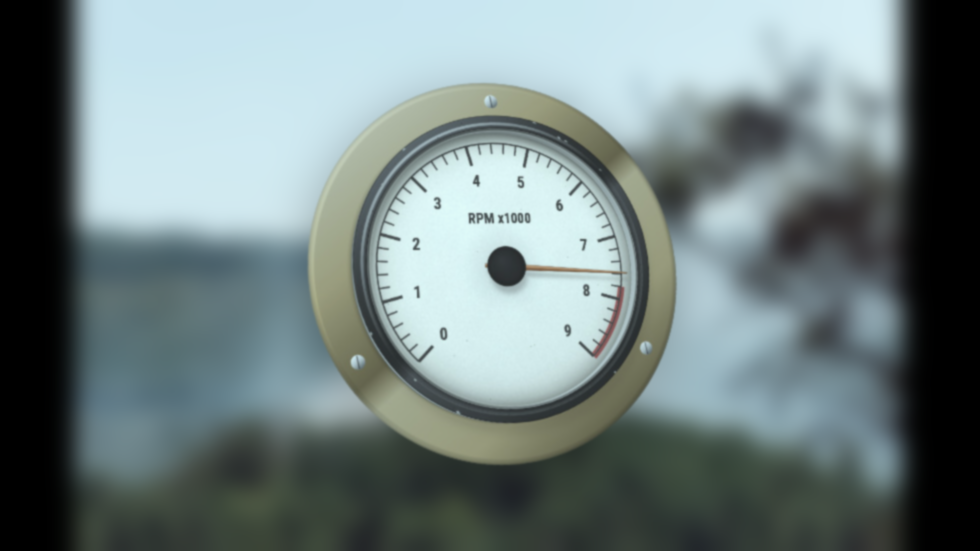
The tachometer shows **7600** rpm
